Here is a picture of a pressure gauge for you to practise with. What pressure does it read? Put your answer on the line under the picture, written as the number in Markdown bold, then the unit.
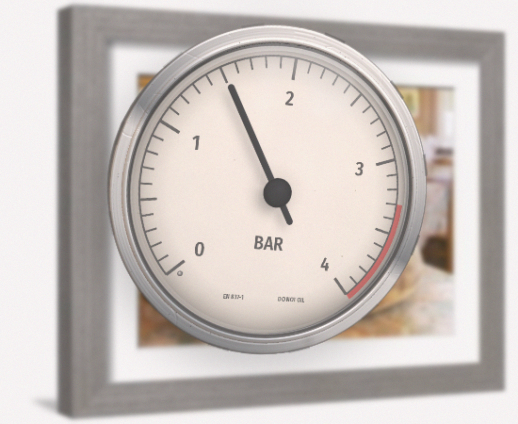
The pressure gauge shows **1.5** bar
